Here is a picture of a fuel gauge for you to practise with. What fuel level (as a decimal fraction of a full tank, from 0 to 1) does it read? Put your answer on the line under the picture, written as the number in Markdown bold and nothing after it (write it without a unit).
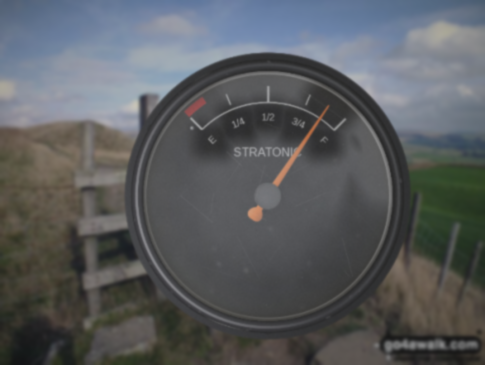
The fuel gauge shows **0.875**
